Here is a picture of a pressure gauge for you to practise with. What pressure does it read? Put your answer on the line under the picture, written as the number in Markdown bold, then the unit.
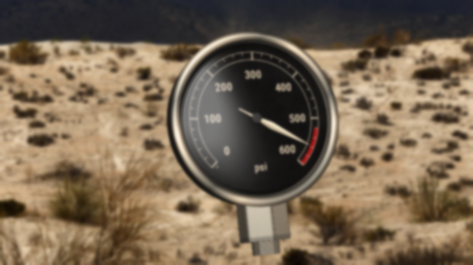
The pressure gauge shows **560** psi
